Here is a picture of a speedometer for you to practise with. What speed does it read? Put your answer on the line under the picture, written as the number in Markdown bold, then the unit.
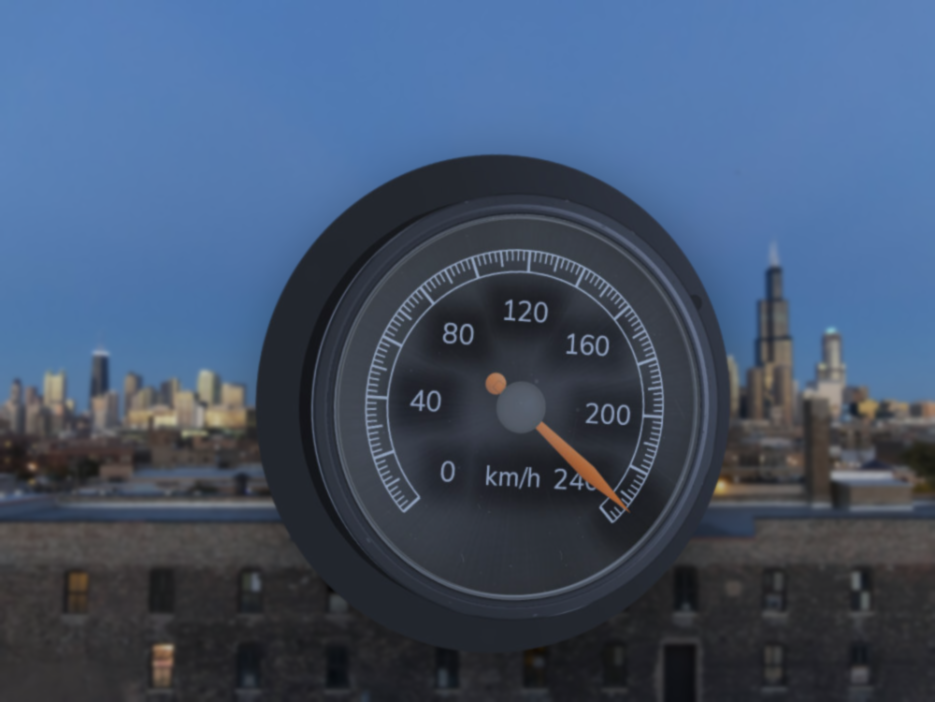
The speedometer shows **234** km/h
